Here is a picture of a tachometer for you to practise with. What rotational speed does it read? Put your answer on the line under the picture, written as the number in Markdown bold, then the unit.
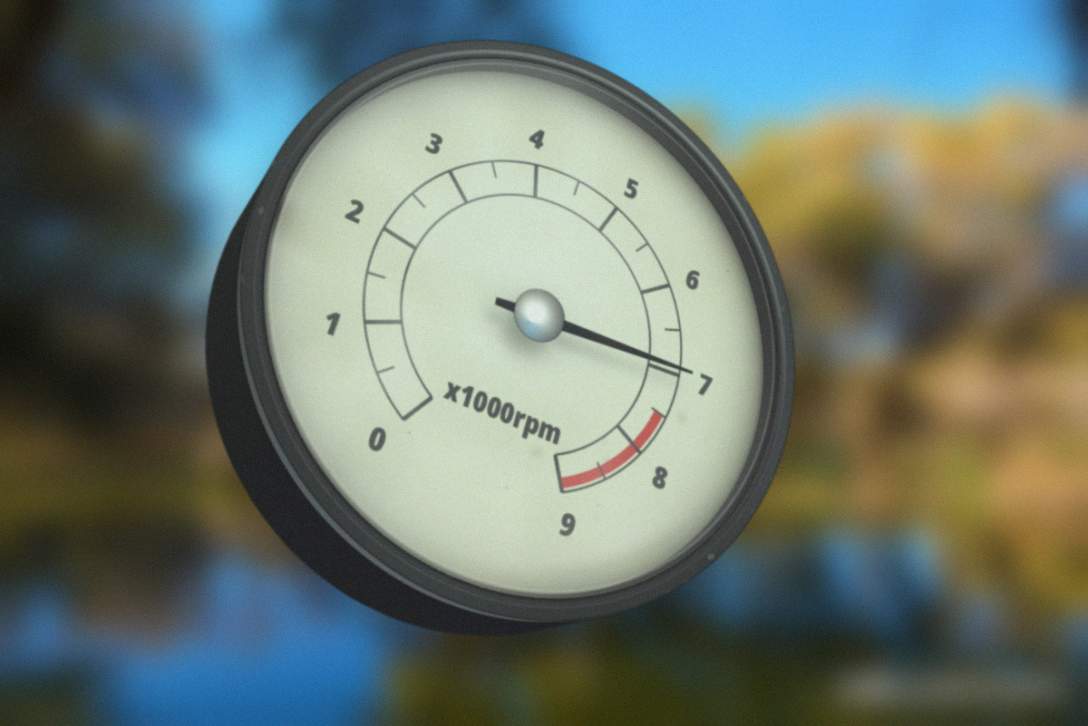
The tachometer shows **7000** rpm
